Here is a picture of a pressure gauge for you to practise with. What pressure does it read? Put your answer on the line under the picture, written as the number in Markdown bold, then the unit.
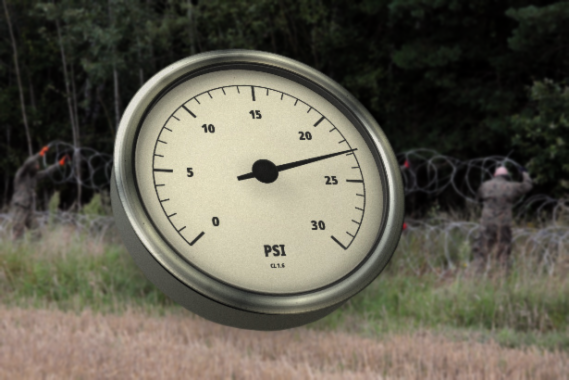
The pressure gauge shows **23** psi
